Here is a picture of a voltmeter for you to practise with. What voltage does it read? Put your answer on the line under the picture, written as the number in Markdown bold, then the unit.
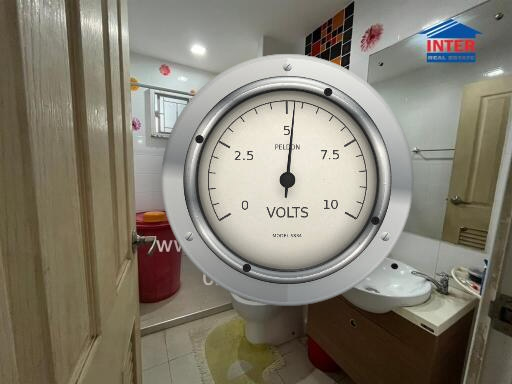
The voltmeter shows **5.25** V
